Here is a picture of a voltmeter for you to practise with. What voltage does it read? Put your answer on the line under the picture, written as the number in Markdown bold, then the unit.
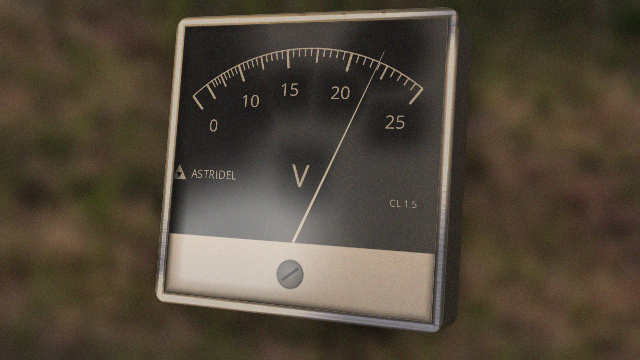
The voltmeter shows **22** V
